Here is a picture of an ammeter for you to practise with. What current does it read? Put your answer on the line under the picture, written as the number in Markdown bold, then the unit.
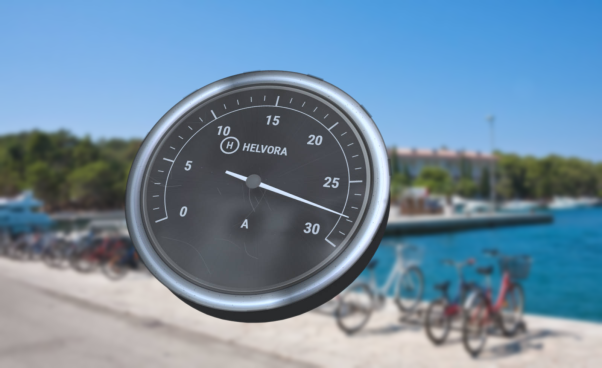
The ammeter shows **28** A
